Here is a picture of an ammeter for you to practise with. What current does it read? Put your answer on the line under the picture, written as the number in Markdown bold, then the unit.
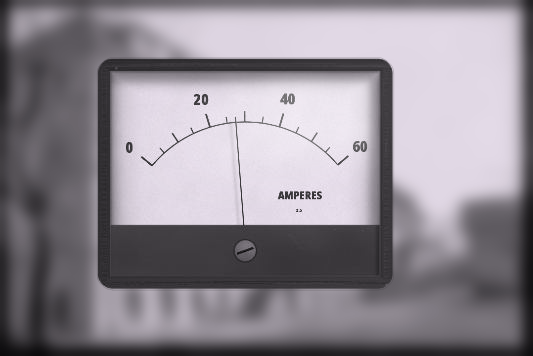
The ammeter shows **27.5** A
